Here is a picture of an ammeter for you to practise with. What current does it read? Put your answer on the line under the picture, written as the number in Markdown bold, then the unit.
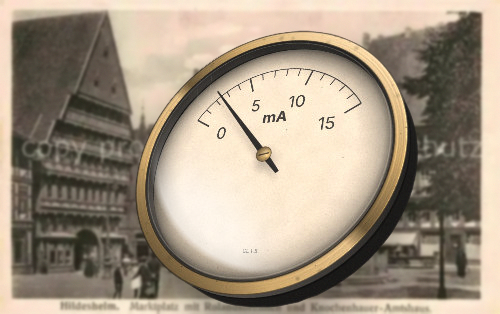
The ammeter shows **2.5** mA
